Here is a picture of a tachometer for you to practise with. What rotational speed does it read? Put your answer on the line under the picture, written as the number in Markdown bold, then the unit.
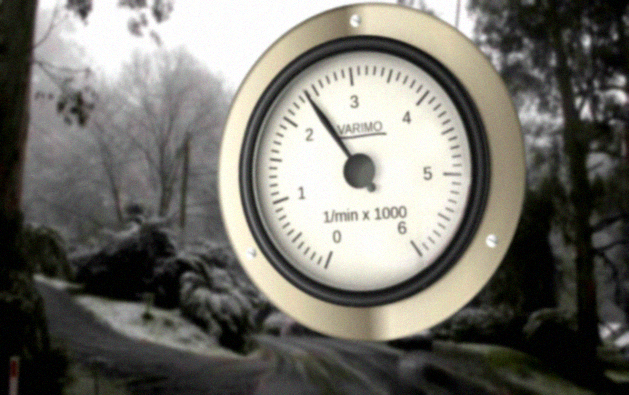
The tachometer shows **2400** rpm
